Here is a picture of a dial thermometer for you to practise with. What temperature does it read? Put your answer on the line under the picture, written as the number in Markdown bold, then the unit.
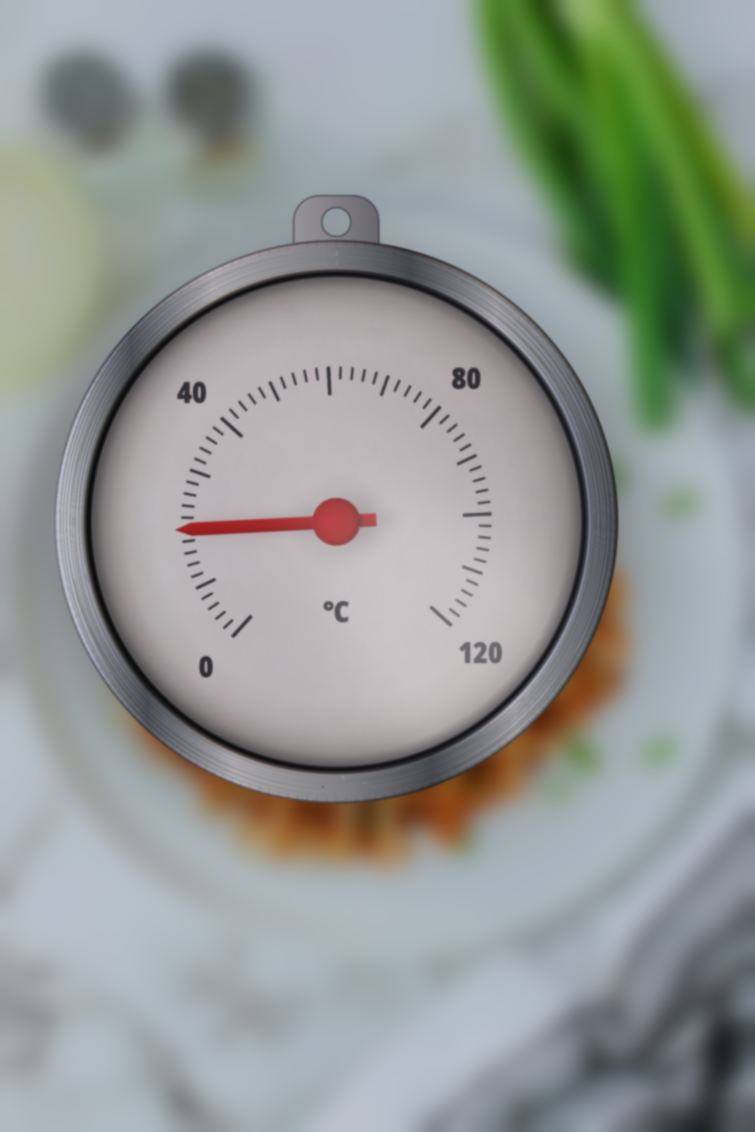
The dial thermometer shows **20** °C
